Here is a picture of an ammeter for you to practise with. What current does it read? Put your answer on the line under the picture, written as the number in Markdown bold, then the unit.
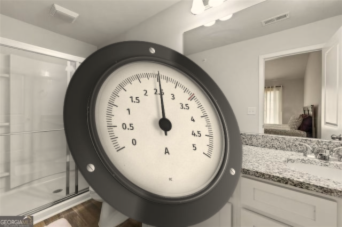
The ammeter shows **2.5** A
